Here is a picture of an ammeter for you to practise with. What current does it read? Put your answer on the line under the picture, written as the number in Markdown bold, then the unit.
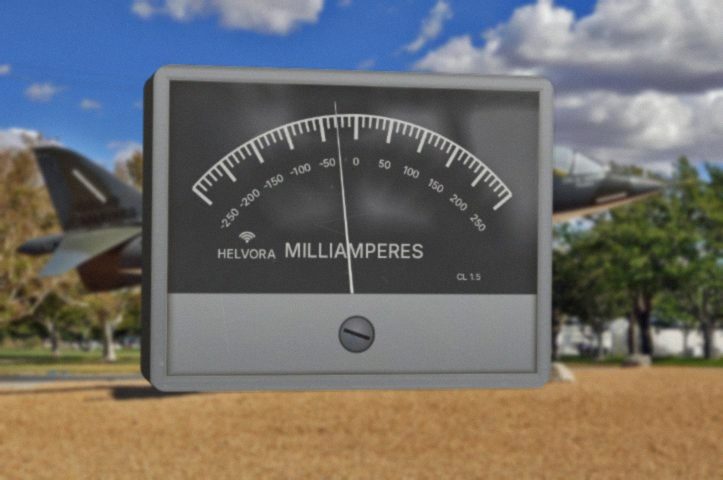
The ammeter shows **-30** mA
